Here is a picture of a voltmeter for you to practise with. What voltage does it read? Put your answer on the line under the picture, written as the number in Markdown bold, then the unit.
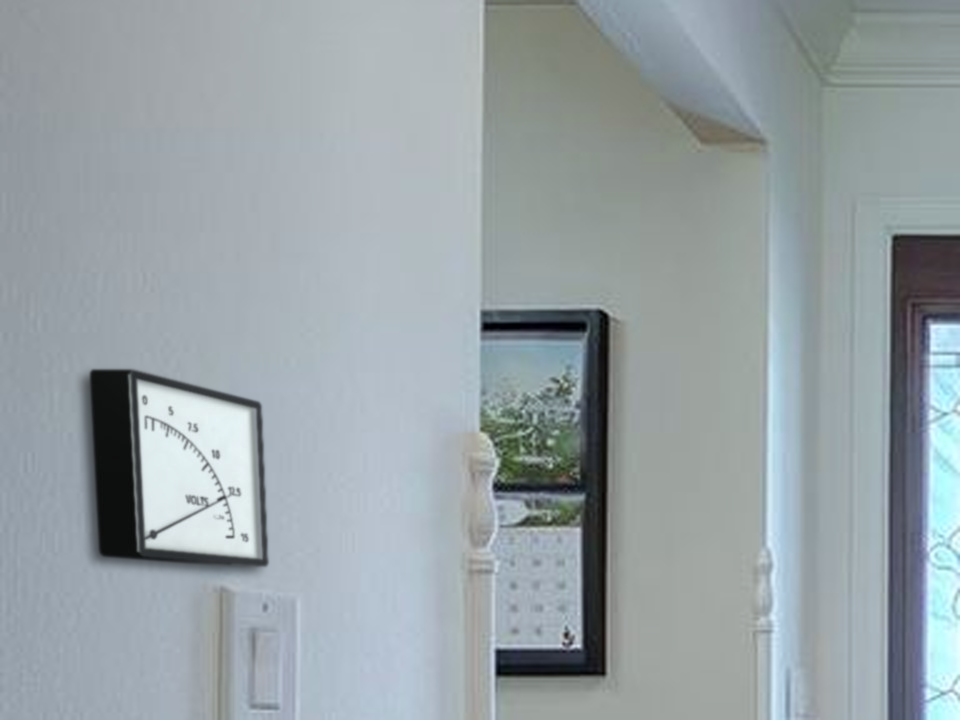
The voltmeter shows **12.5** V
